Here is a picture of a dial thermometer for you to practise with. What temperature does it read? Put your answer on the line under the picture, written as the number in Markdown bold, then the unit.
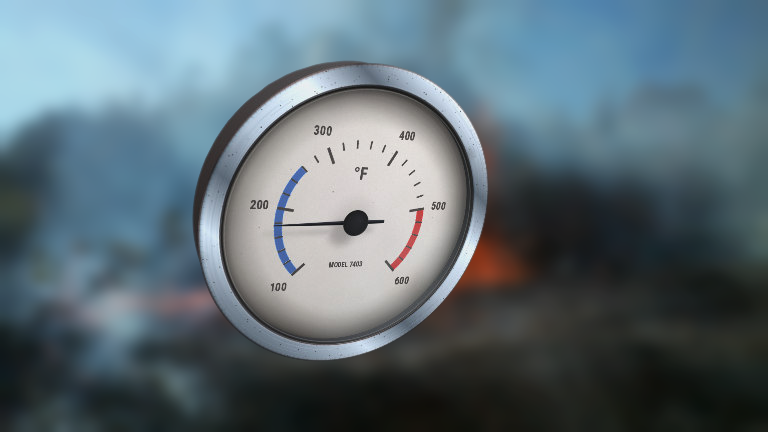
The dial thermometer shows **180** °F
